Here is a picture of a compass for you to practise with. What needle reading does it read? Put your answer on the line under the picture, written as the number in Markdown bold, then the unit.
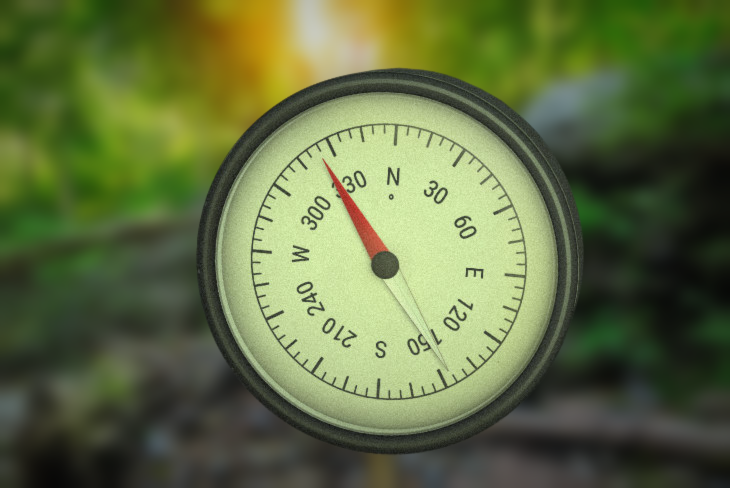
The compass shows **325** °
